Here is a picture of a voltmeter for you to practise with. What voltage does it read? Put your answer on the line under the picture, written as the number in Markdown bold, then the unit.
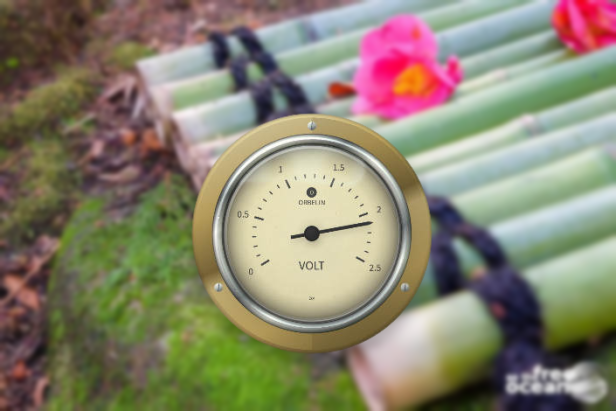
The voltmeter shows **2.1** V
